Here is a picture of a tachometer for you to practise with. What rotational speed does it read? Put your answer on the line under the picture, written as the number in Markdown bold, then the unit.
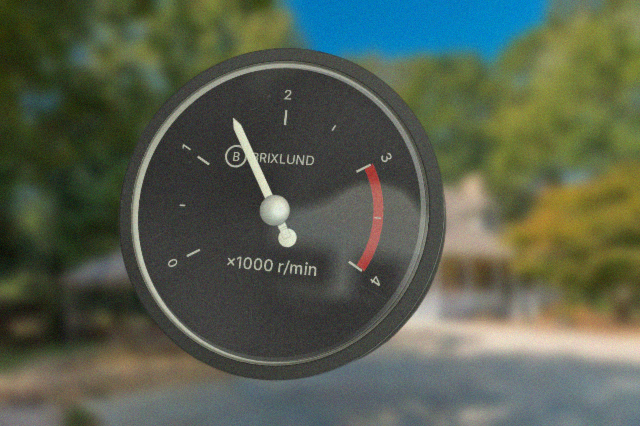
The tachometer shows **1500** rpm
